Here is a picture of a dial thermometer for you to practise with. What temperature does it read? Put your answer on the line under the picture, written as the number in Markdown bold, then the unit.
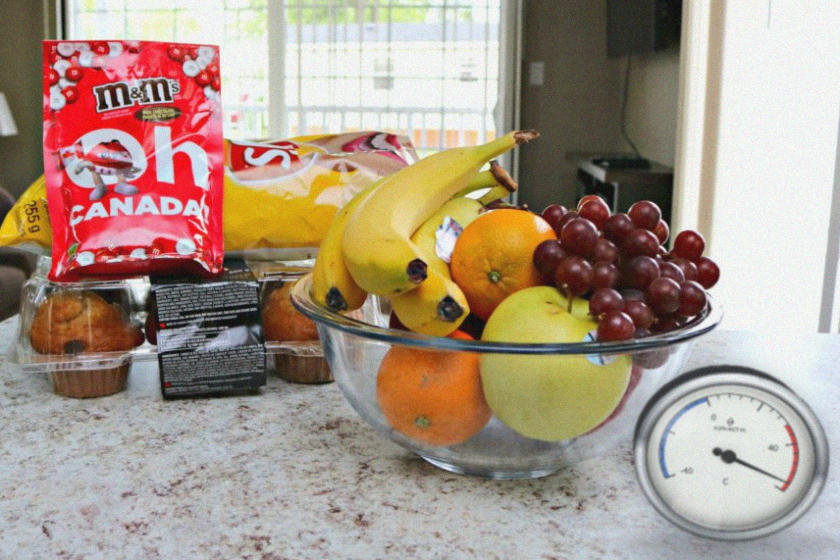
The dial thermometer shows **56** °C
